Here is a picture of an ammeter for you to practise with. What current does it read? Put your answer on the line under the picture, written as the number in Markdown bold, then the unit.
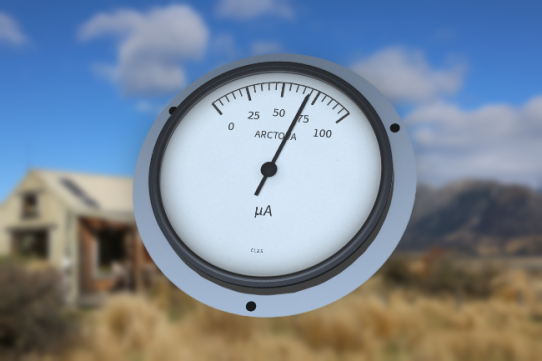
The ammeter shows **70** µA
